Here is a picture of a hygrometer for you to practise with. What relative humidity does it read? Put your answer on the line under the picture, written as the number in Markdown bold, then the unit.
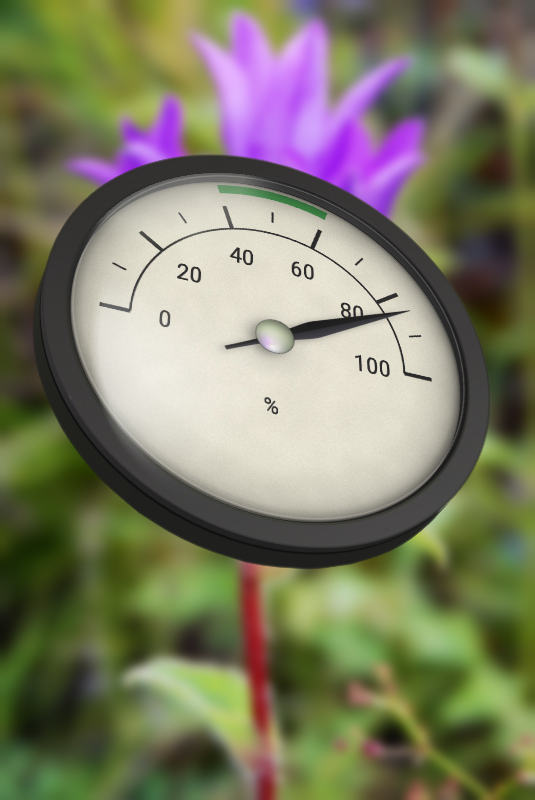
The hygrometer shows **85** %
